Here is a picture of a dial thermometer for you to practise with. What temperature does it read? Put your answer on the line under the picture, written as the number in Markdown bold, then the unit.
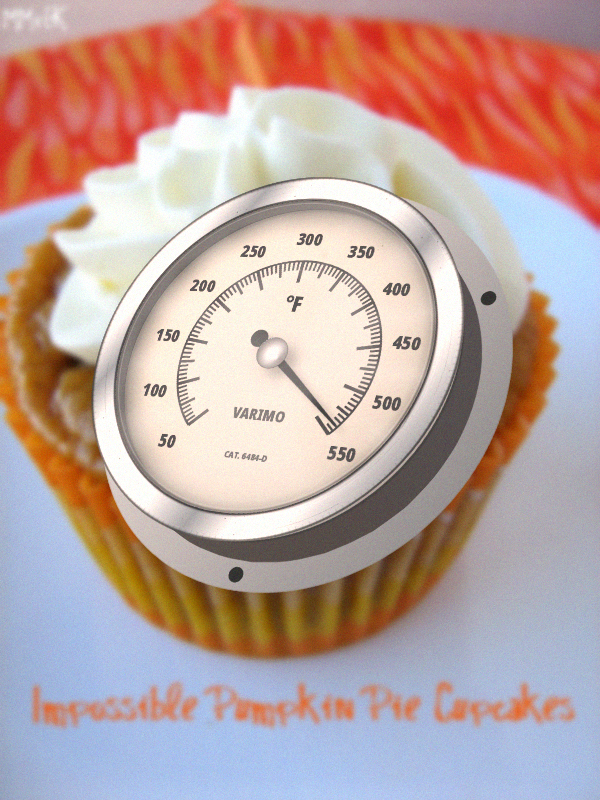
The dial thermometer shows **540** °F
